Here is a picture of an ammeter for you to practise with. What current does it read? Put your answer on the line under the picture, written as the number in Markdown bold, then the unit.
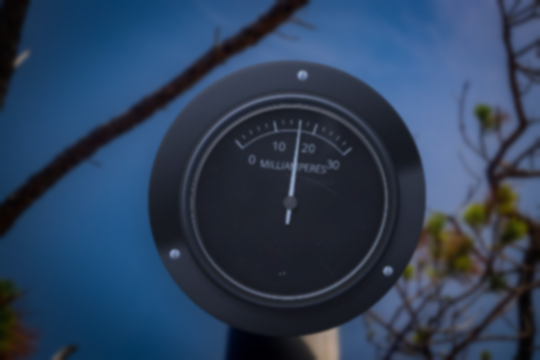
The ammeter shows **16** mA
